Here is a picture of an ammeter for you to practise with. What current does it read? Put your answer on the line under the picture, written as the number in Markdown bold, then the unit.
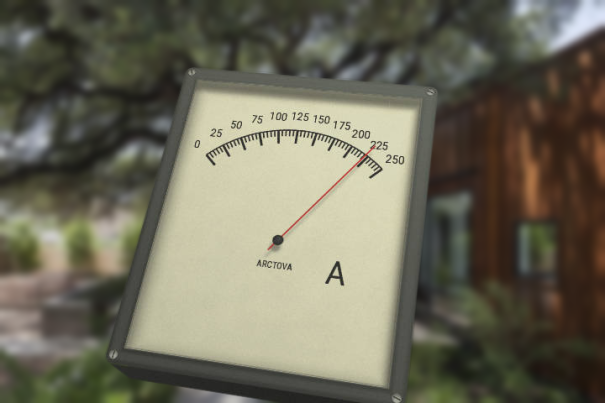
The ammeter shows **225** A
